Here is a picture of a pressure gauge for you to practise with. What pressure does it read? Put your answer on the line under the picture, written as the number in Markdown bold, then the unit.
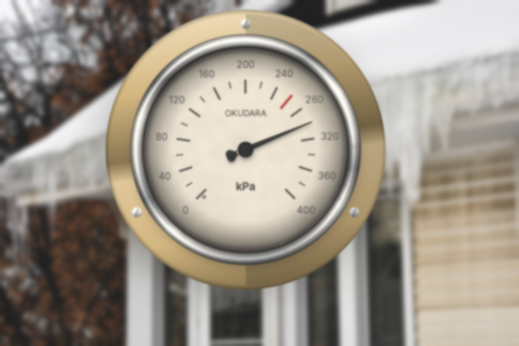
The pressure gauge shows **300** kPa
